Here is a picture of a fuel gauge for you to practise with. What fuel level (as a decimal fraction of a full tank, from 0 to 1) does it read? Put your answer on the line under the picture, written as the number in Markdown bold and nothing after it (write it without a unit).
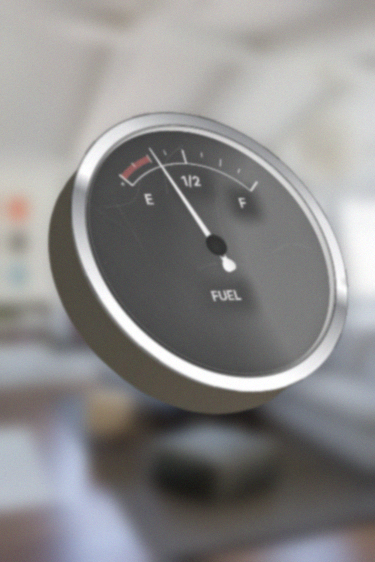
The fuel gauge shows **0.25**
